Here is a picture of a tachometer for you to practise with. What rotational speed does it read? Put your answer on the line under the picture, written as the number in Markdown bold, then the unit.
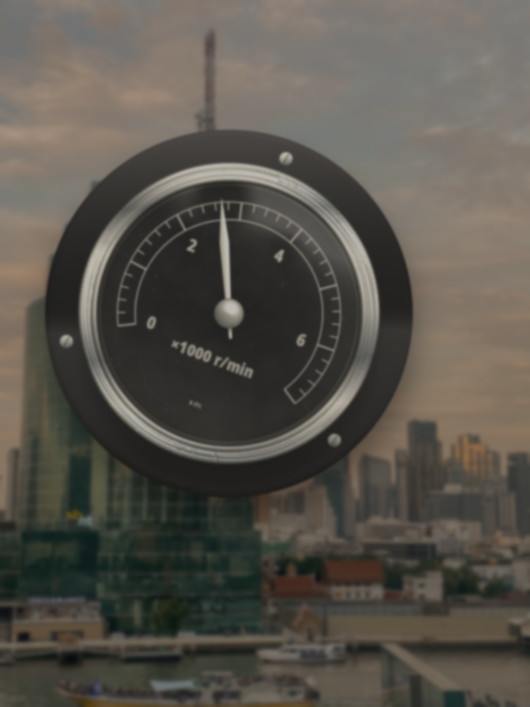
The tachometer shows **2700** rpm
